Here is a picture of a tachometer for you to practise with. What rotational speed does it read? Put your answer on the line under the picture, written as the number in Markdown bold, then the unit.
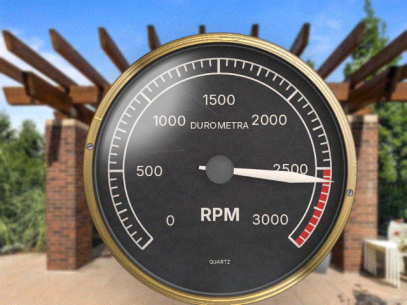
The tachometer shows **2575** rpm
